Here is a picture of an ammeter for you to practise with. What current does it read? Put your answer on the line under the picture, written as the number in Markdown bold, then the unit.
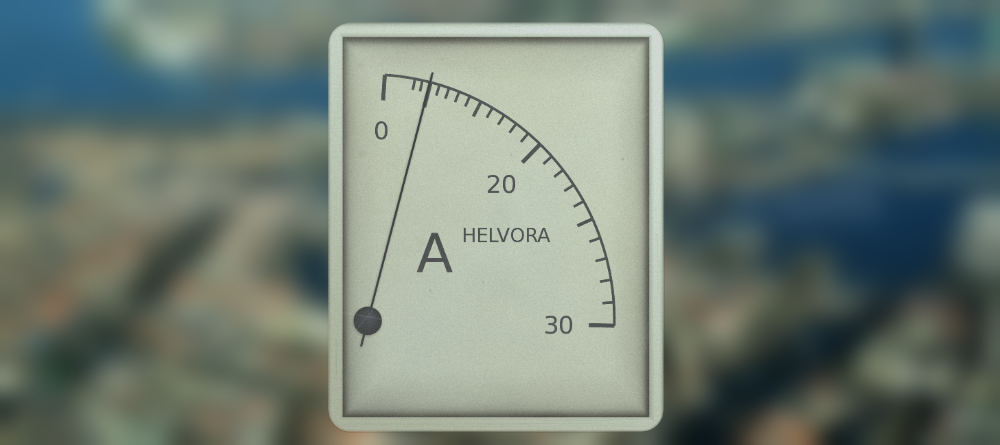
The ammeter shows **10** A
